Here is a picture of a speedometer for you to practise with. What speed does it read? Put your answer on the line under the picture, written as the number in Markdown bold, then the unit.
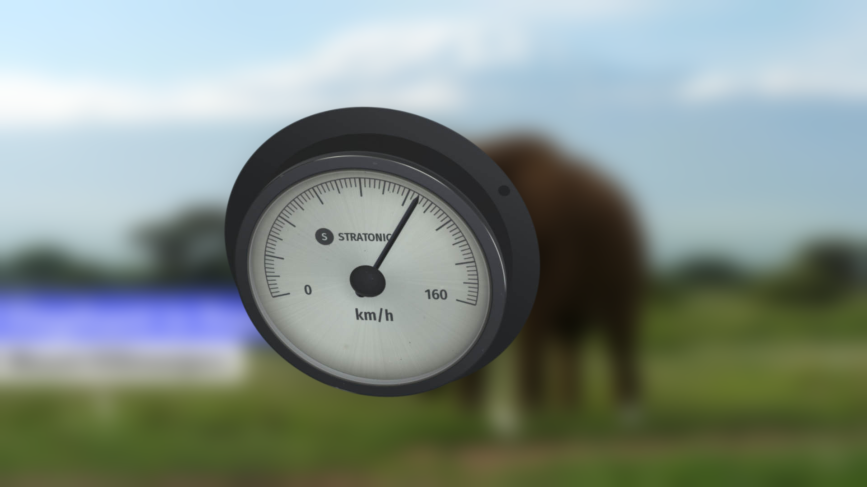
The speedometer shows **104** km/h
